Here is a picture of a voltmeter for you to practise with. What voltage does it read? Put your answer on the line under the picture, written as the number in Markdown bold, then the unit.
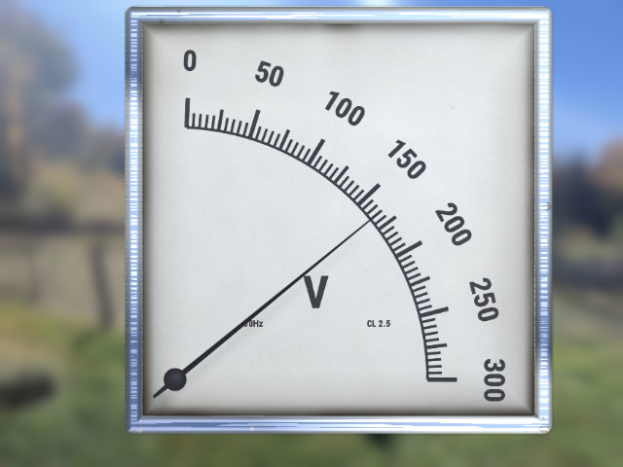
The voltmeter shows **165** V
